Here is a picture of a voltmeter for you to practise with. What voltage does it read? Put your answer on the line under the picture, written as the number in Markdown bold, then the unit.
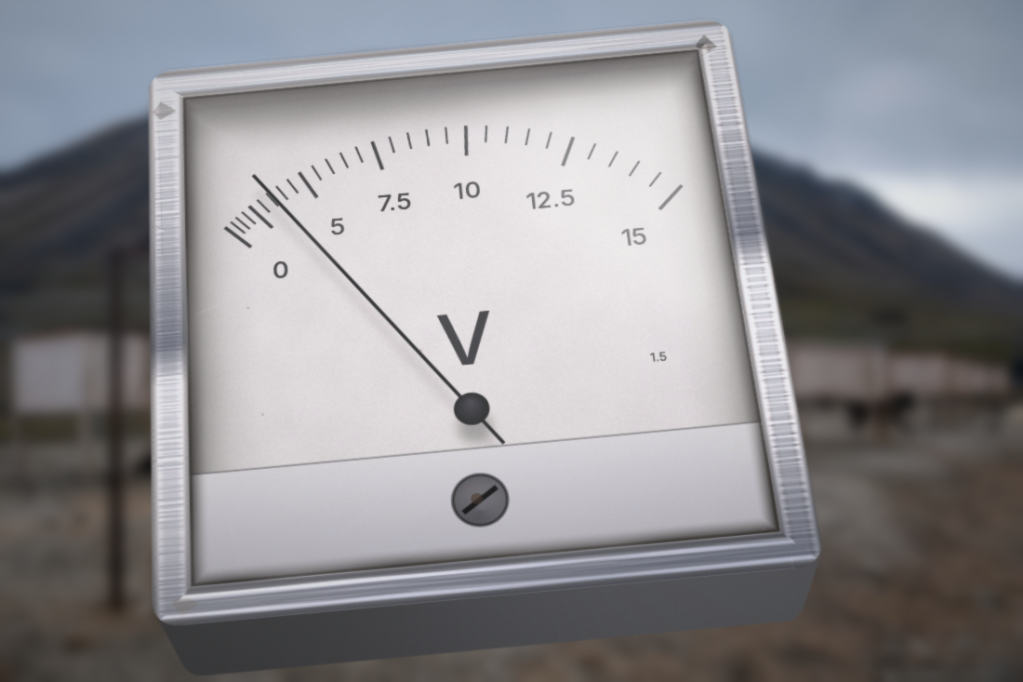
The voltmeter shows **3.5** V
